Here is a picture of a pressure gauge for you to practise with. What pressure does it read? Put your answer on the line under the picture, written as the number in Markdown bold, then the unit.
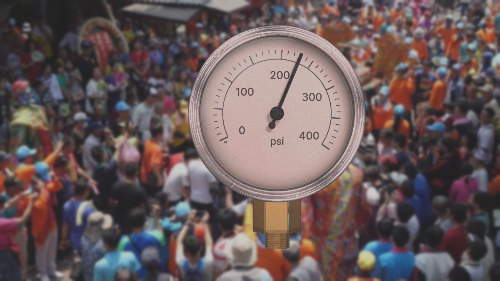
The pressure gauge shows **230** psi
